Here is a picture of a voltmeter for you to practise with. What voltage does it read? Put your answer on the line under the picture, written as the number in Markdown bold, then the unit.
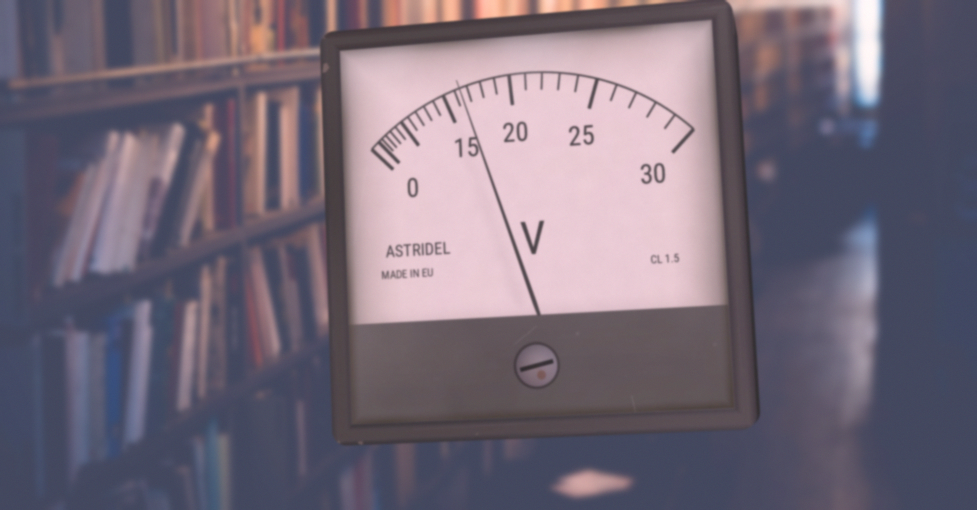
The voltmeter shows **16.5** V
